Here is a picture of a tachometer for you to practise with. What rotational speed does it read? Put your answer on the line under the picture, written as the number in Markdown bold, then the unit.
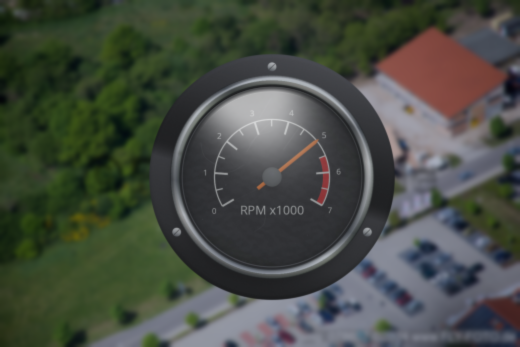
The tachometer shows **5000** rpm
